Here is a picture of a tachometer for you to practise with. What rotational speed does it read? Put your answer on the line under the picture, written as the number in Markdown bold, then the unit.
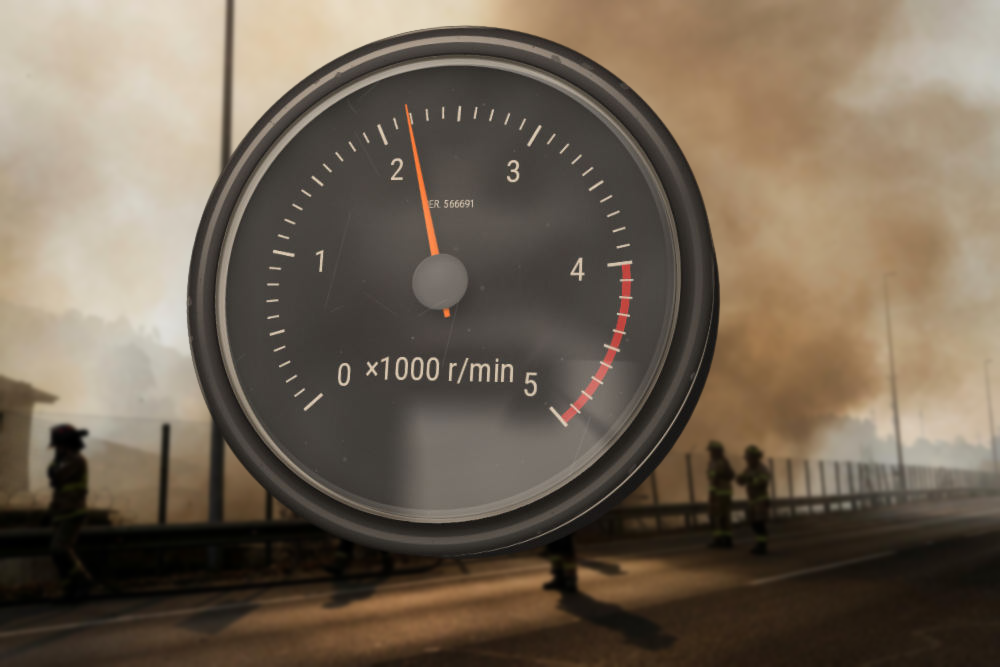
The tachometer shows **2200** rpm
